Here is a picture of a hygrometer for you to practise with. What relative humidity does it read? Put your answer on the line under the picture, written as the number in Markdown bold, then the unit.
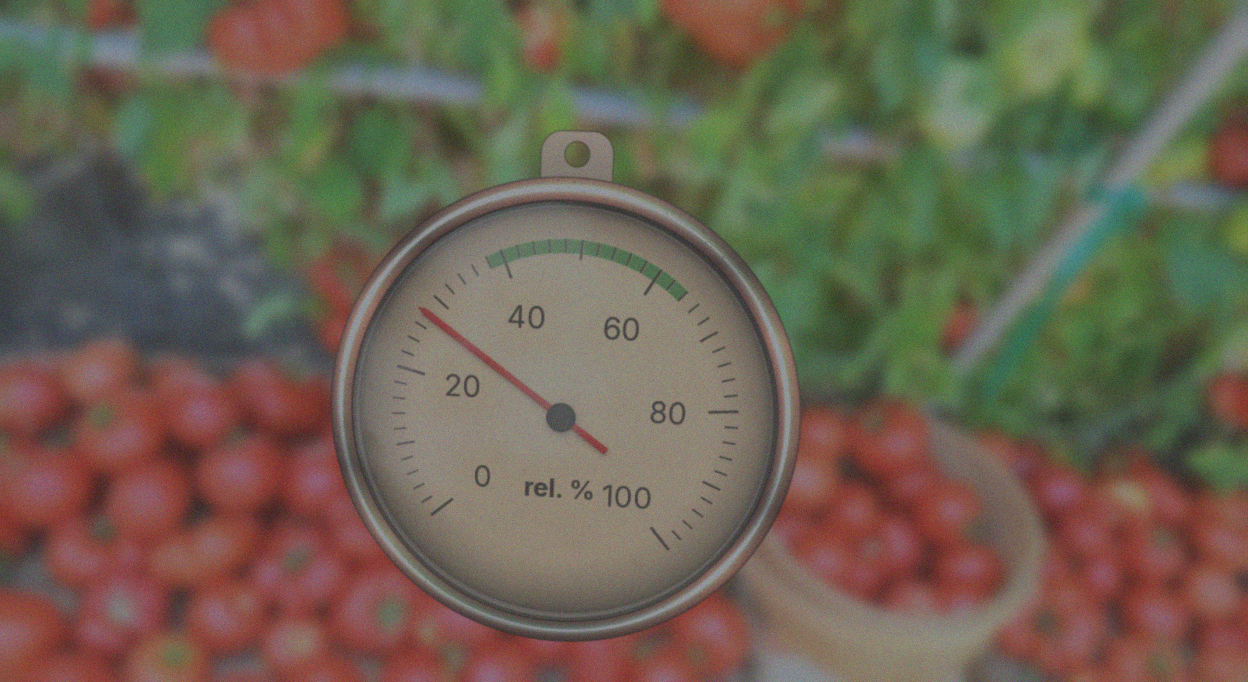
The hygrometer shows **28** %
